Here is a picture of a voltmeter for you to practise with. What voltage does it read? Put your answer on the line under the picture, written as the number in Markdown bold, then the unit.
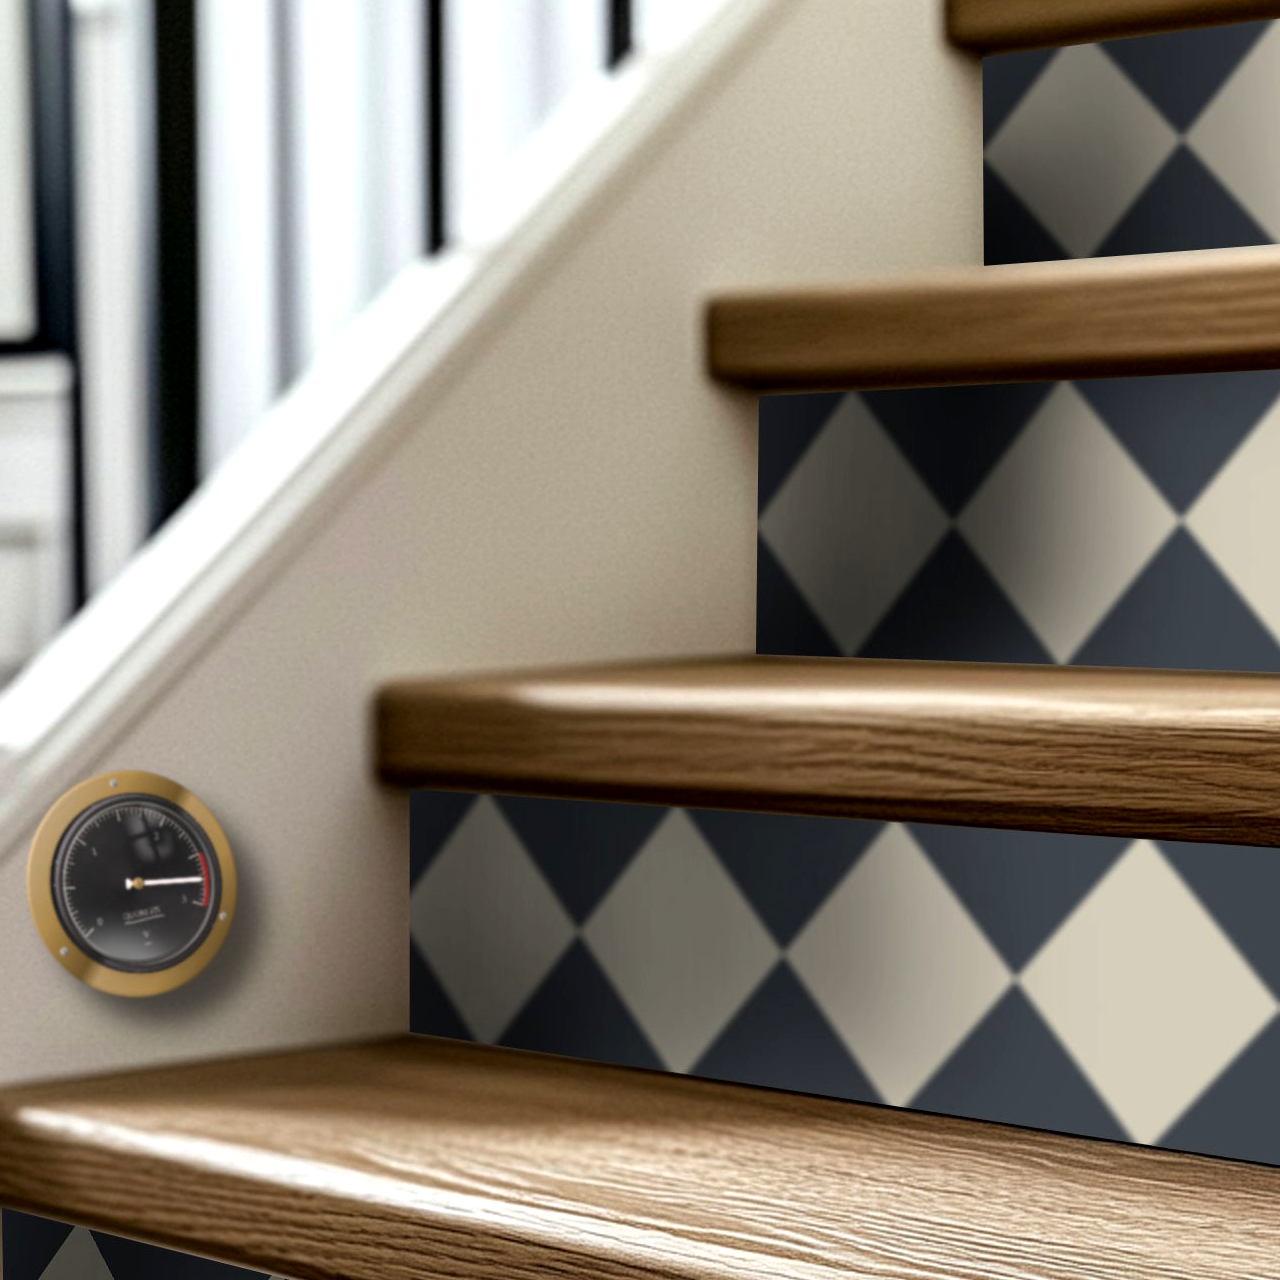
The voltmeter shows **2.75** V
